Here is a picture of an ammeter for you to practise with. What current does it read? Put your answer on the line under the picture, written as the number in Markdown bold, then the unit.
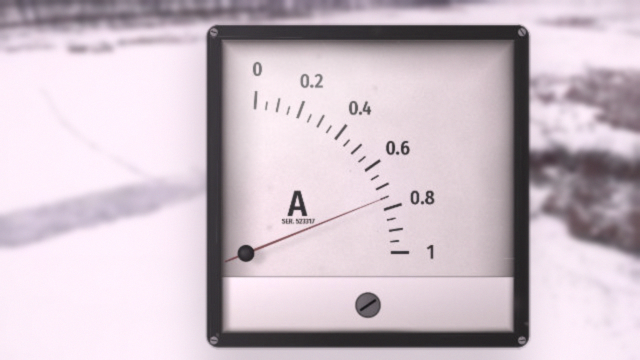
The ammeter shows **0.75** A
